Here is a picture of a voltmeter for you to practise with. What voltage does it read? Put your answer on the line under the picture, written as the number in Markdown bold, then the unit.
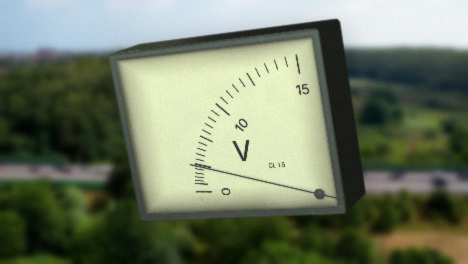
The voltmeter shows **5** V
